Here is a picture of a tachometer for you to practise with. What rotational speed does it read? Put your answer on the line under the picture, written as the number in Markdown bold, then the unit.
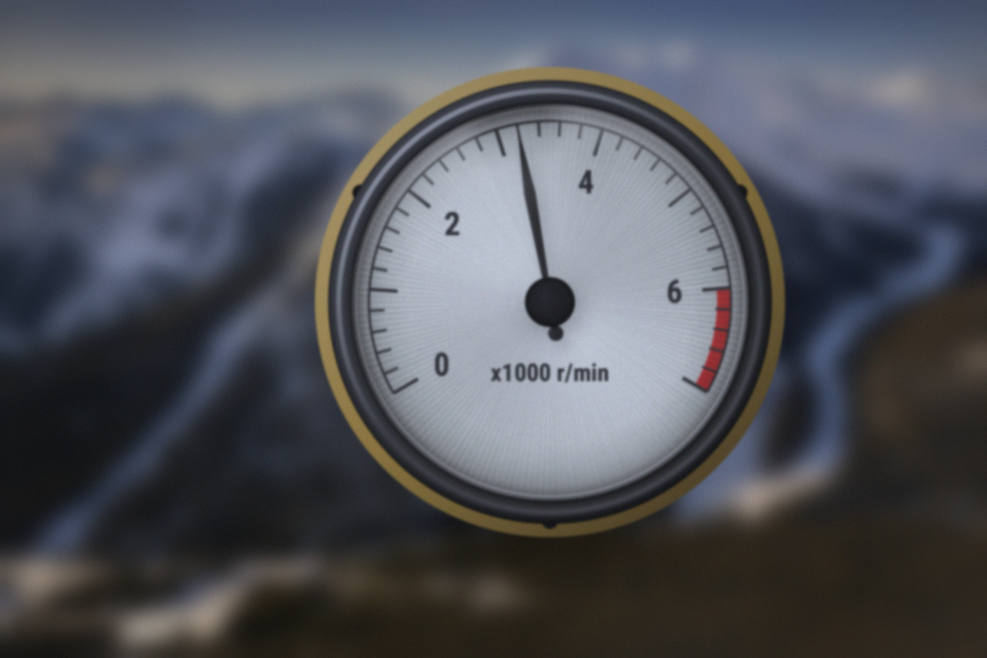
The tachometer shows **3200** rpm
